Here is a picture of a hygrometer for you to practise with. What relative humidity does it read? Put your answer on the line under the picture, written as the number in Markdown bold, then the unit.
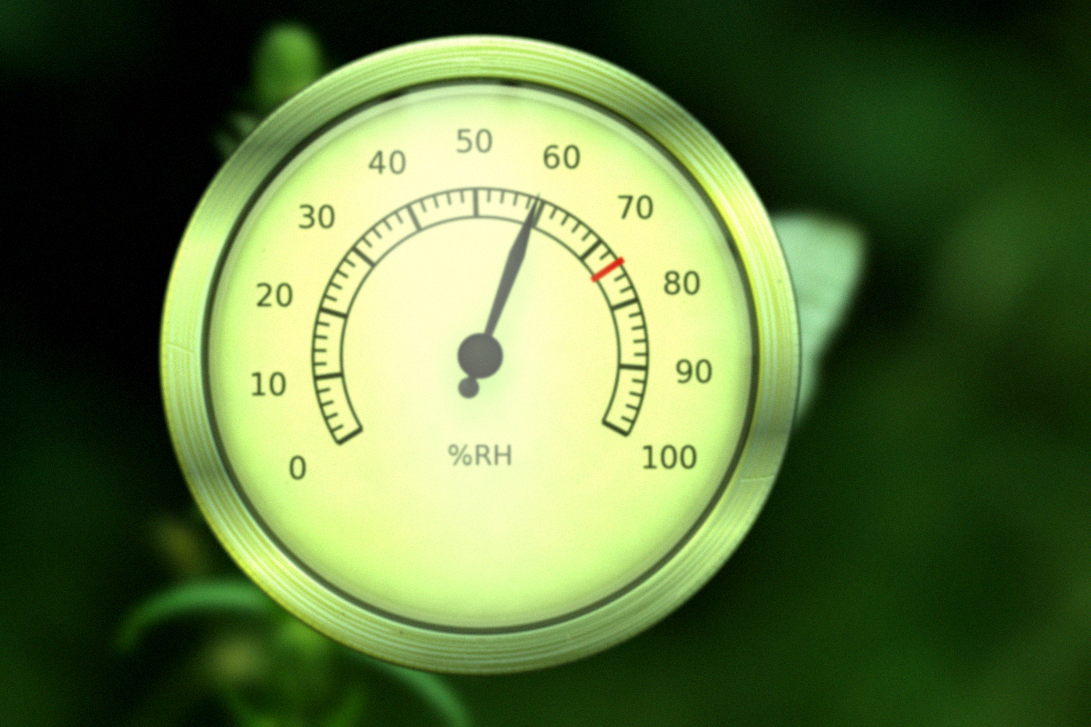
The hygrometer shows **59** %
